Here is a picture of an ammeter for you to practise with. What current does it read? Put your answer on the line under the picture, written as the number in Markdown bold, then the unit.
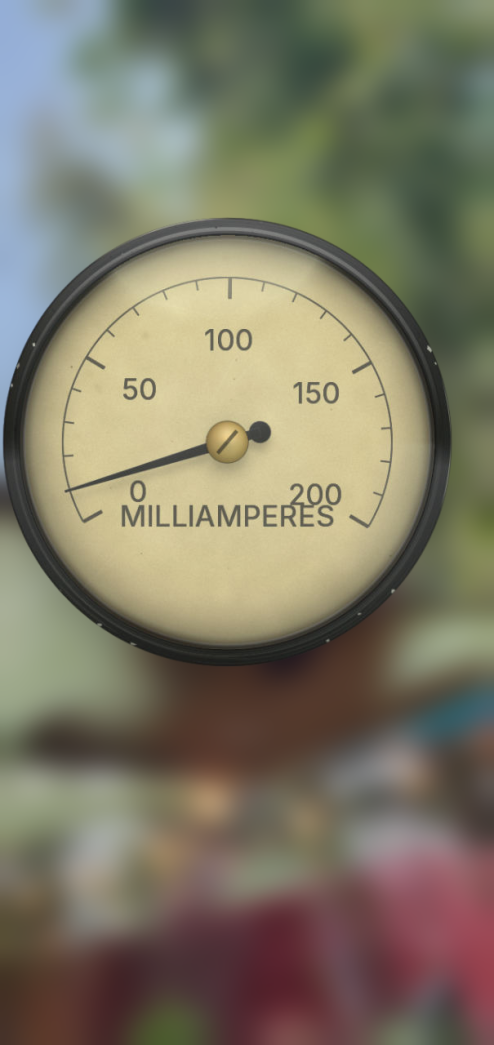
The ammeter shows **10** mA
